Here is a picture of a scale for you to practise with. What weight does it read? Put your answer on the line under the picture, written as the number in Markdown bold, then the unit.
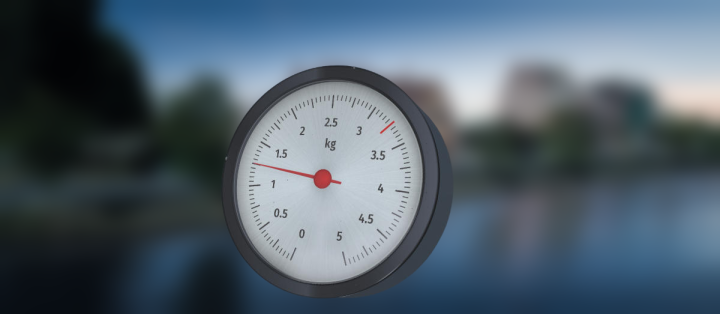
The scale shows **1.25** kg
